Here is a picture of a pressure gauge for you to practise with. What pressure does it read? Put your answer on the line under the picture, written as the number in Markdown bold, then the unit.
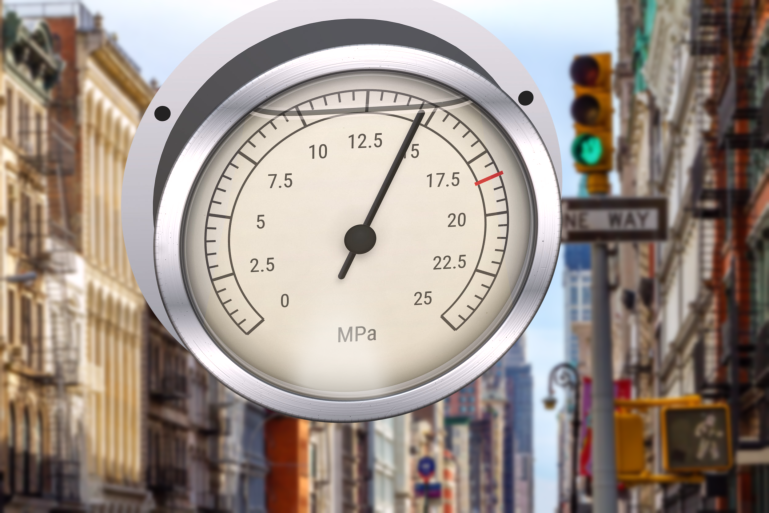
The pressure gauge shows **14.5** MPa
